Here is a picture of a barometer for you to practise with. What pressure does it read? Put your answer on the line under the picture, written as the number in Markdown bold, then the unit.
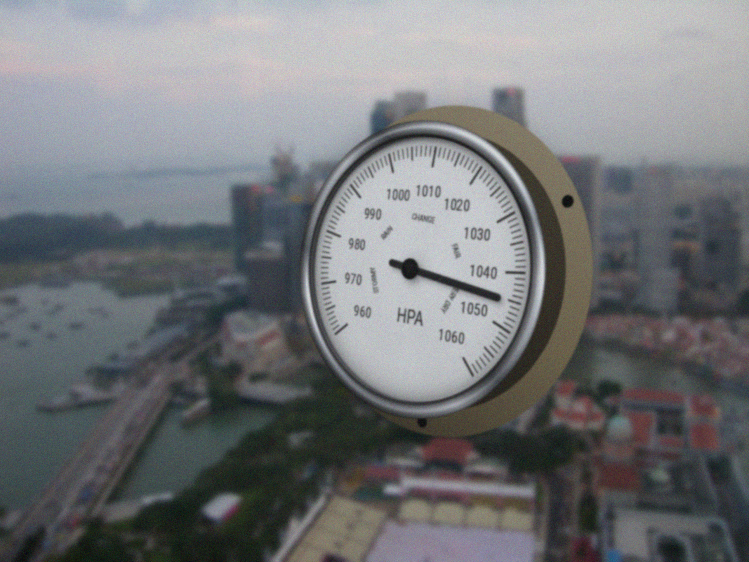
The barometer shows **1045** hPa
